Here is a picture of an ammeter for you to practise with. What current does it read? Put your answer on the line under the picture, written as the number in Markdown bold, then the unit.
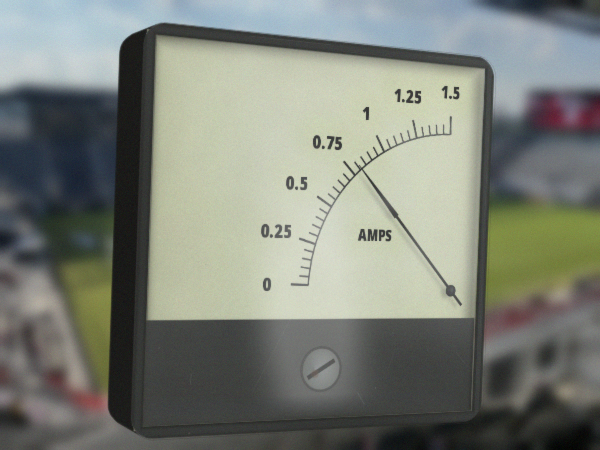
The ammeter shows **0.8** A
